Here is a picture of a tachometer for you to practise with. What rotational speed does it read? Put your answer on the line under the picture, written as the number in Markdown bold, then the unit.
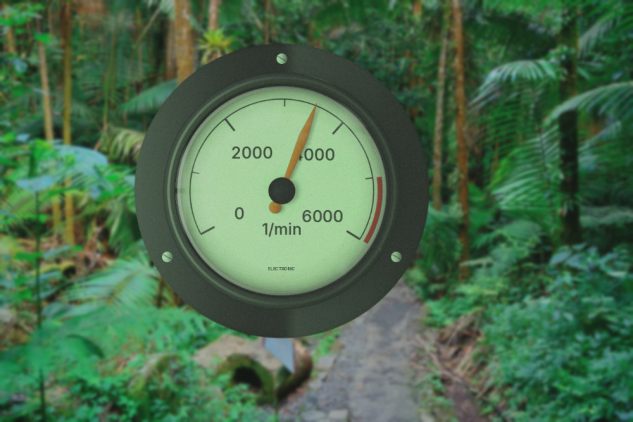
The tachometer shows **3500** rpm
